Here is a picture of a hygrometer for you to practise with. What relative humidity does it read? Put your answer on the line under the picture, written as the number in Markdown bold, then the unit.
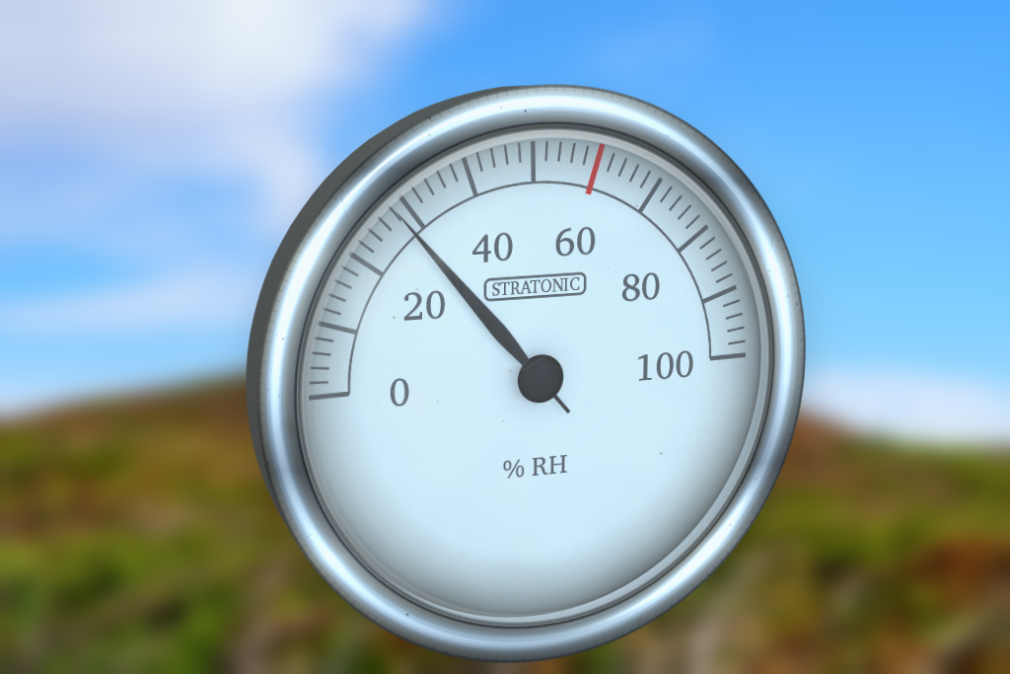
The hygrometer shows **28** %
